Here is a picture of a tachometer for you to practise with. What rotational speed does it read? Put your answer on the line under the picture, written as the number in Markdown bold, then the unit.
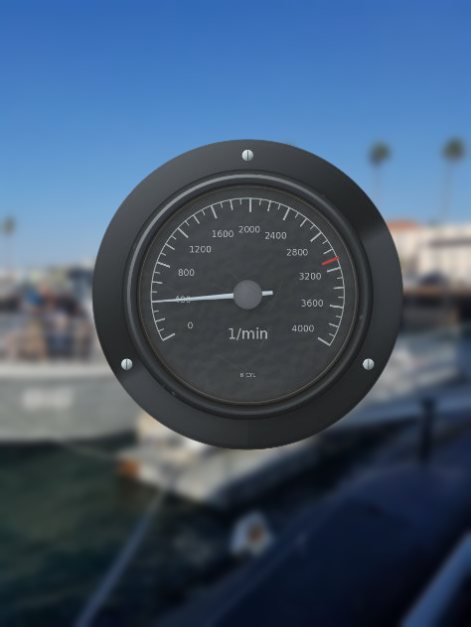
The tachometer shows **400** rpm
